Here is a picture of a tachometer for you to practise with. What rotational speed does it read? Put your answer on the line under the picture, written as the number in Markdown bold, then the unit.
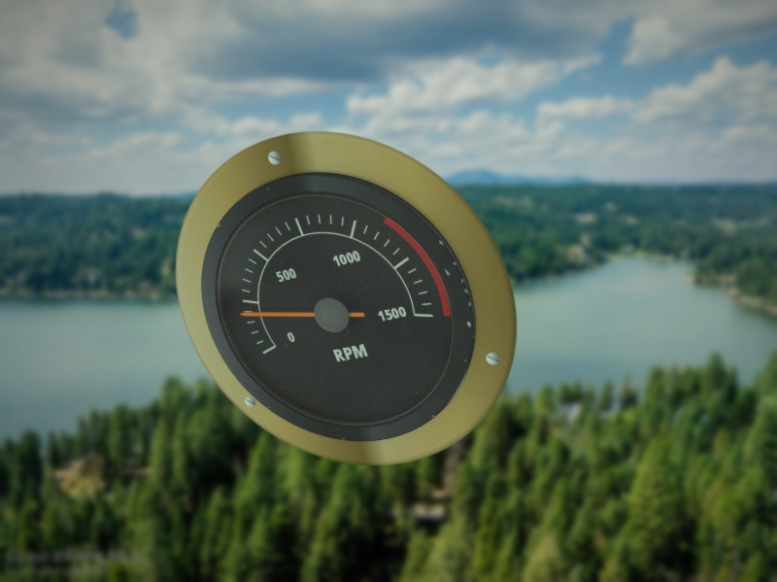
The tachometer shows **200** rpm
